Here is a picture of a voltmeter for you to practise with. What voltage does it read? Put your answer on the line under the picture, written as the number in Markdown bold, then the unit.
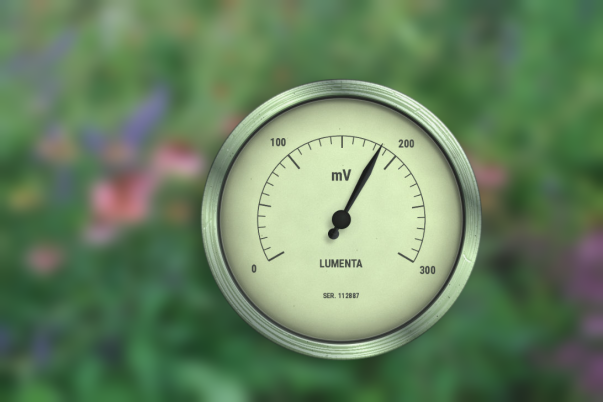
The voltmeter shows **185** mV
